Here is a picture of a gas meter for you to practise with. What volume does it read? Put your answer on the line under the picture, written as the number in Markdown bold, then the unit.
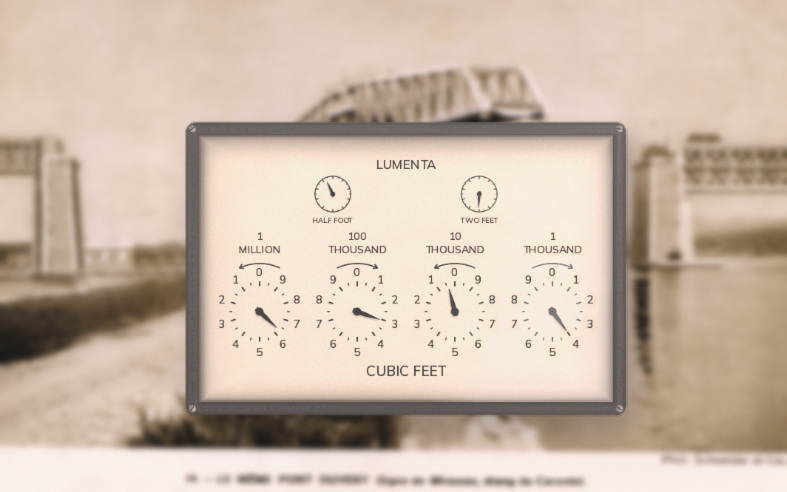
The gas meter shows **630400** ft³
